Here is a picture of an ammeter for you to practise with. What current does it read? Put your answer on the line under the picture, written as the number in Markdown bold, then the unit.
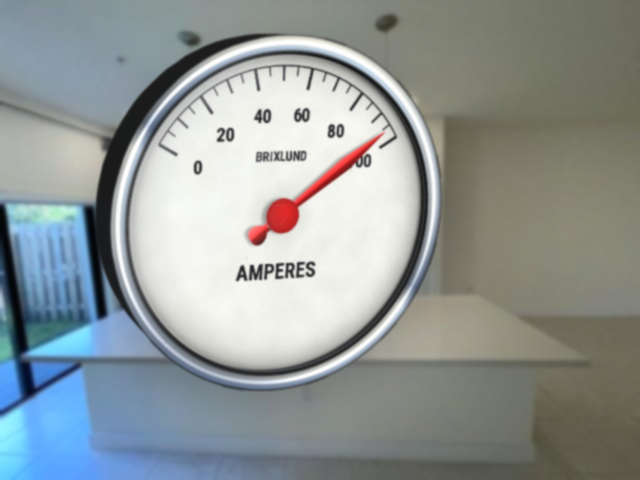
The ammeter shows **95** A
